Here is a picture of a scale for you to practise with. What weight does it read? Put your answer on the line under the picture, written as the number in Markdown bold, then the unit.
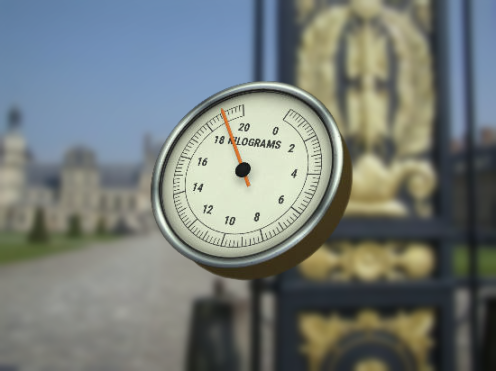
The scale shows **19** kg
